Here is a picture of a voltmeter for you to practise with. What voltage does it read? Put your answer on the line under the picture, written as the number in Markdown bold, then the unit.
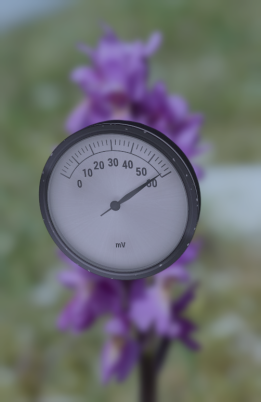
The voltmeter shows **58** mV
